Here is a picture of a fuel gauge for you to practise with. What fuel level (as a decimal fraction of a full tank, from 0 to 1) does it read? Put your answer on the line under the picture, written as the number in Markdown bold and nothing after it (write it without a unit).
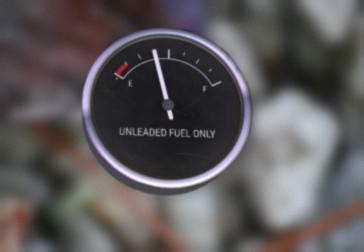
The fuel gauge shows **0.375**
